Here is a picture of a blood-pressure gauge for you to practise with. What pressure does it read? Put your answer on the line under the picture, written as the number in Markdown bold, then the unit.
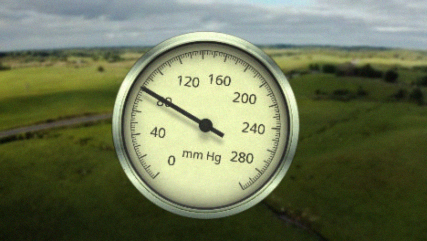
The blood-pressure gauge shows **80** mmHg
